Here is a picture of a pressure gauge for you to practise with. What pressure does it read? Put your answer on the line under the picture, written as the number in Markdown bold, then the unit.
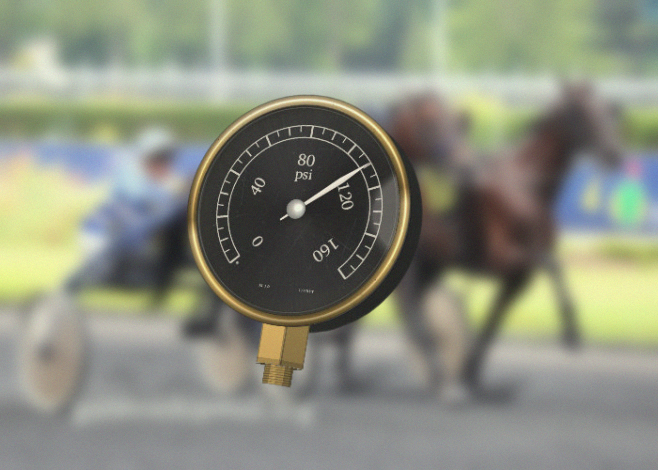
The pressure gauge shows **110** psi
